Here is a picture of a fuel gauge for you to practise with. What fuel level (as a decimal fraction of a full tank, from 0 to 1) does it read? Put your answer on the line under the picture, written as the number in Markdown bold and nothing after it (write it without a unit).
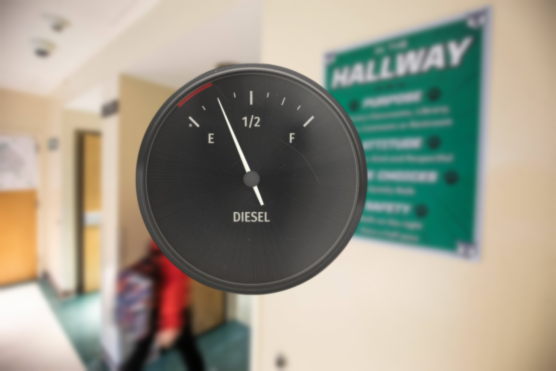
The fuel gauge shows **0.25**
